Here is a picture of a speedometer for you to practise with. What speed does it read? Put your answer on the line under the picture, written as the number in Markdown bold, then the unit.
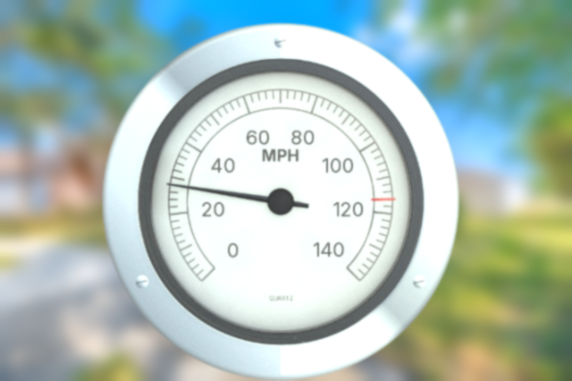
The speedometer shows **28** mph
